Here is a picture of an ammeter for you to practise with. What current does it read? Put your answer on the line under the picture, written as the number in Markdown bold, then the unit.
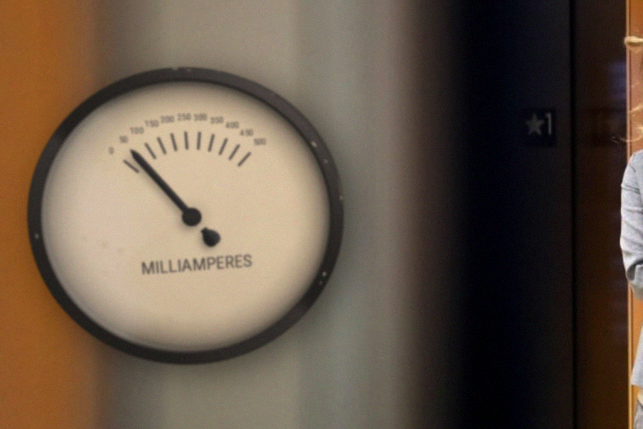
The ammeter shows **50** mA
